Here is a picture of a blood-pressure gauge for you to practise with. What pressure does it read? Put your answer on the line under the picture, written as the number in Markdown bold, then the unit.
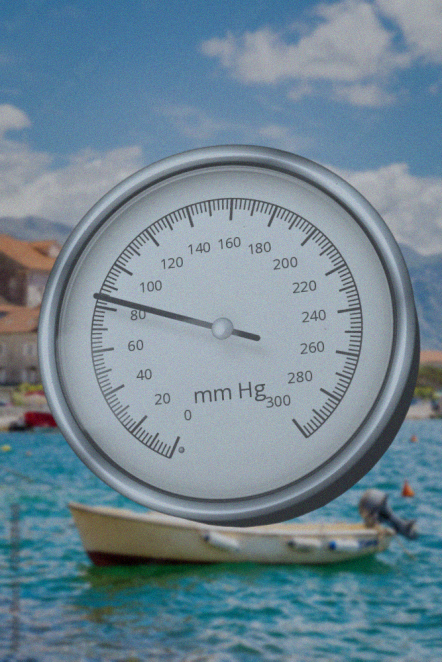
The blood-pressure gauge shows **84** mmHg
